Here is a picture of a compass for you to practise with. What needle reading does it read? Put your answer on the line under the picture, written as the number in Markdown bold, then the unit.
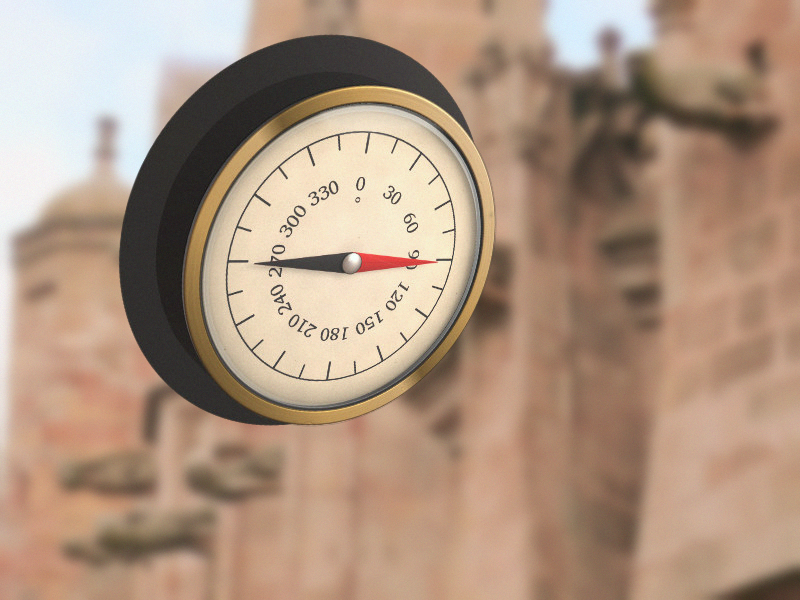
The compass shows **90** °
